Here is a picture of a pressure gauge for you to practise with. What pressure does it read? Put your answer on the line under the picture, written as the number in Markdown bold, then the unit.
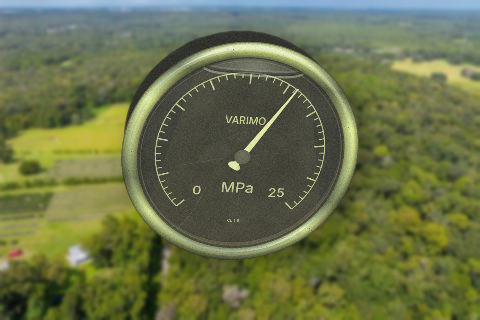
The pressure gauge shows **15.5** MPa
